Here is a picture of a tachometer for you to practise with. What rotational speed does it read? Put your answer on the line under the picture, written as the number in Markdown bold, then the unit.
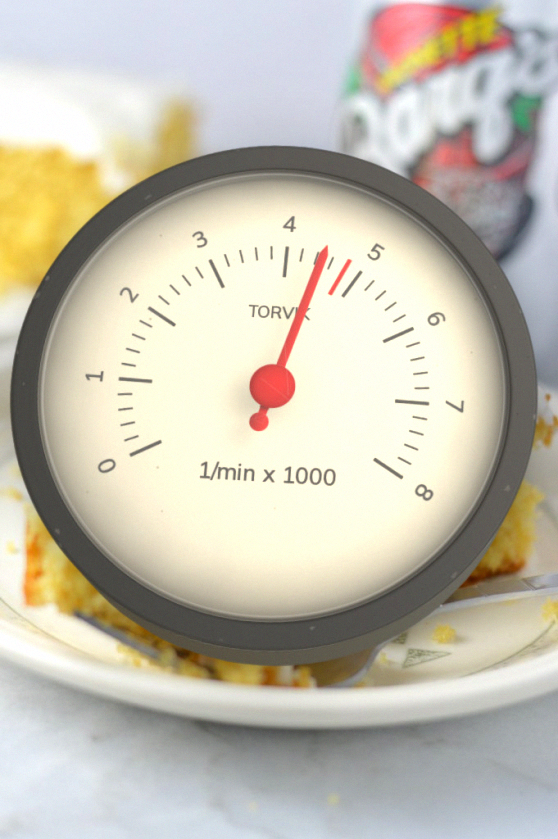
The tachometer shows **4500** rpm
